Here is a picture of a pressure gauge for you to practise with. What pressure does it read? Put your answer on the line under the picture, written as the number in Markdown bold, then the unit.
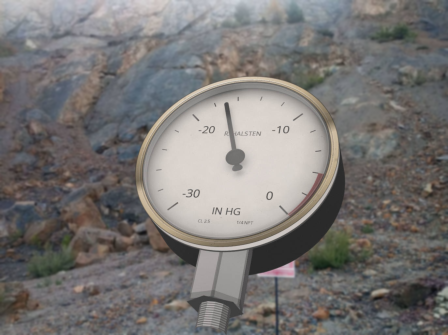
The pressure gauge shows **-17** inHg
